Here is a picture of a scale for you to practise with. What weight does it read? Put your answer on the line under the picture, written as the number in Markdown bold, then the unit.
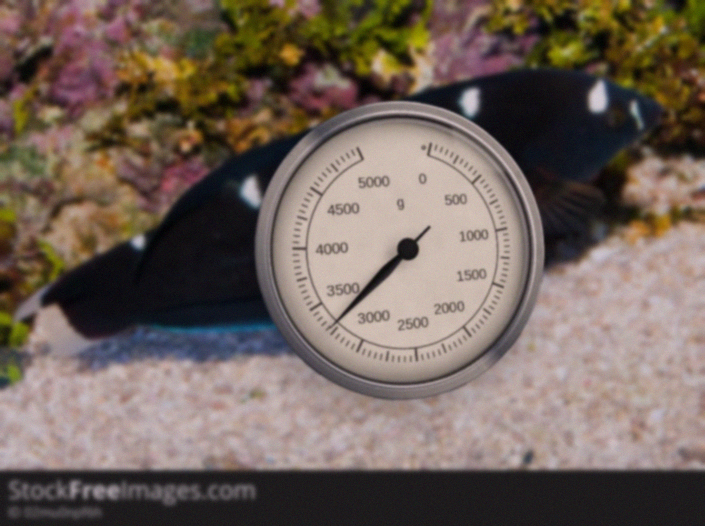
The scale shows **3300** g
